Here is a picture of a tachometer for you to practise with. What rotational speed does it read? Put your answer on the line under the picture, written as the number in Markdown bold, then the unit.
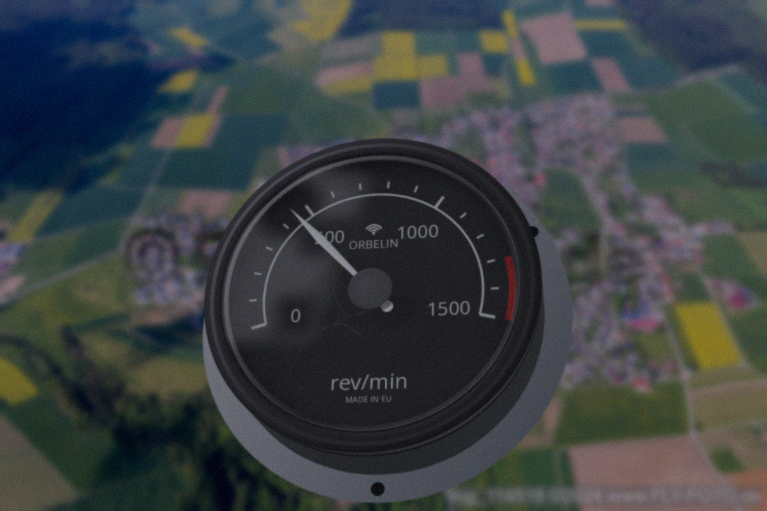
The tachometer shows **450** rpm
